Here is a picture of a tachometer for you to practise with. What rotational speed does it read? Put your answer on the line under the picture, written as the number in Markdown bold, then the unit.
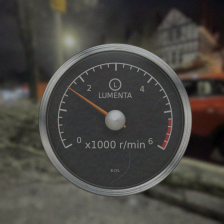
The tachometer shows **1600** rpm
